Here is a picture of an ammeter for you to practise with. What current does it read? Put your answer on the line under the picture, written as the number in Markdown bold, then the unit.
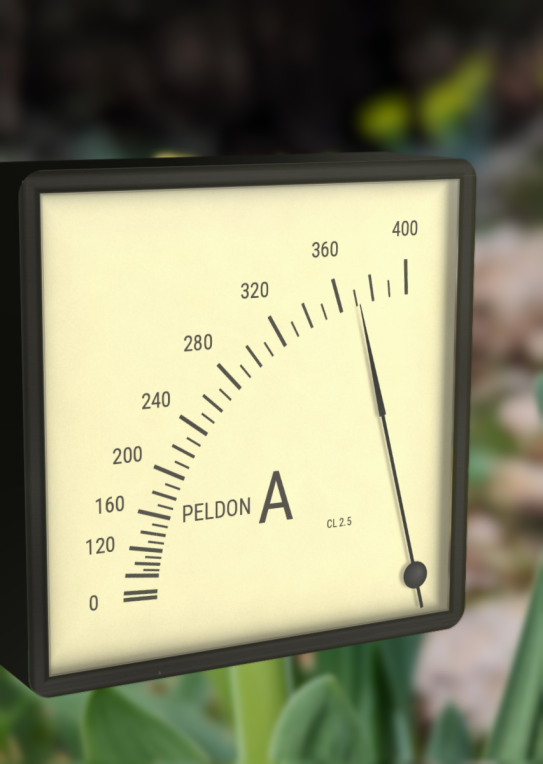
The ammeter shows **370** A
